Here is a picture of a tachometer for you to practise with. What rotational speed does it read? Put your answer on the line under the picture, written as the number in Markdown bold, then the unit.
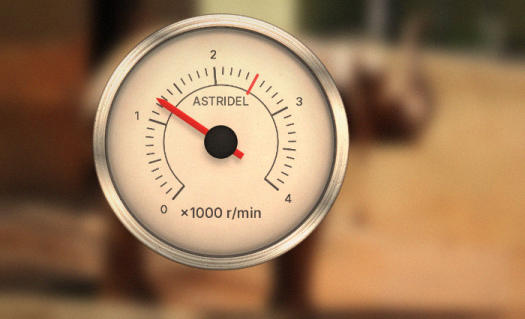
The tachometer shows **1250** rpm
